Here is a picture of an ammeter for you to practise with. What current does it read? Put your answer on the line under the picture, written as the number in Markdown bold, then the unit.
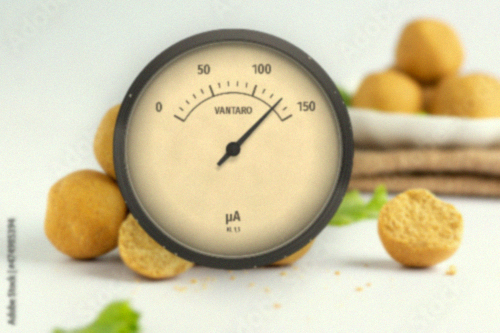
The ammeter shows **130** µA
